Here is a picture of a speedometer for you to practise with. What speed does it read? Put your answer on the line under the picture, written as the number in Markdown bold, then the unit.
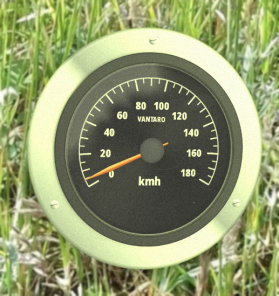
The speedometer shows **5** km/h
